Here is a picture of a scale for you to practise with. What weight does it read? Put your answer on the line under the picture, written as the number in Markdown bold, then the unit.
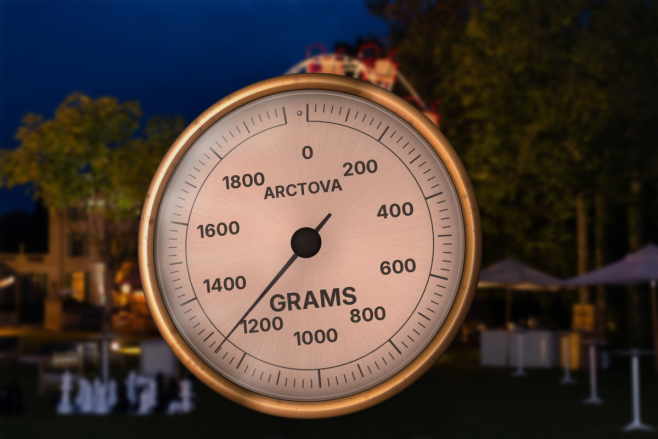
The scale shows **1260** g
